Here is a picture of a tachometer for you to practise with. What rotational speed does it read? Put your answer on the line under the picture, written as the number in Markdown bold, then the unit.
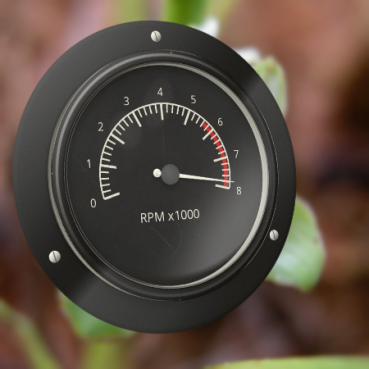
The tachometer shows **7800** rpm
